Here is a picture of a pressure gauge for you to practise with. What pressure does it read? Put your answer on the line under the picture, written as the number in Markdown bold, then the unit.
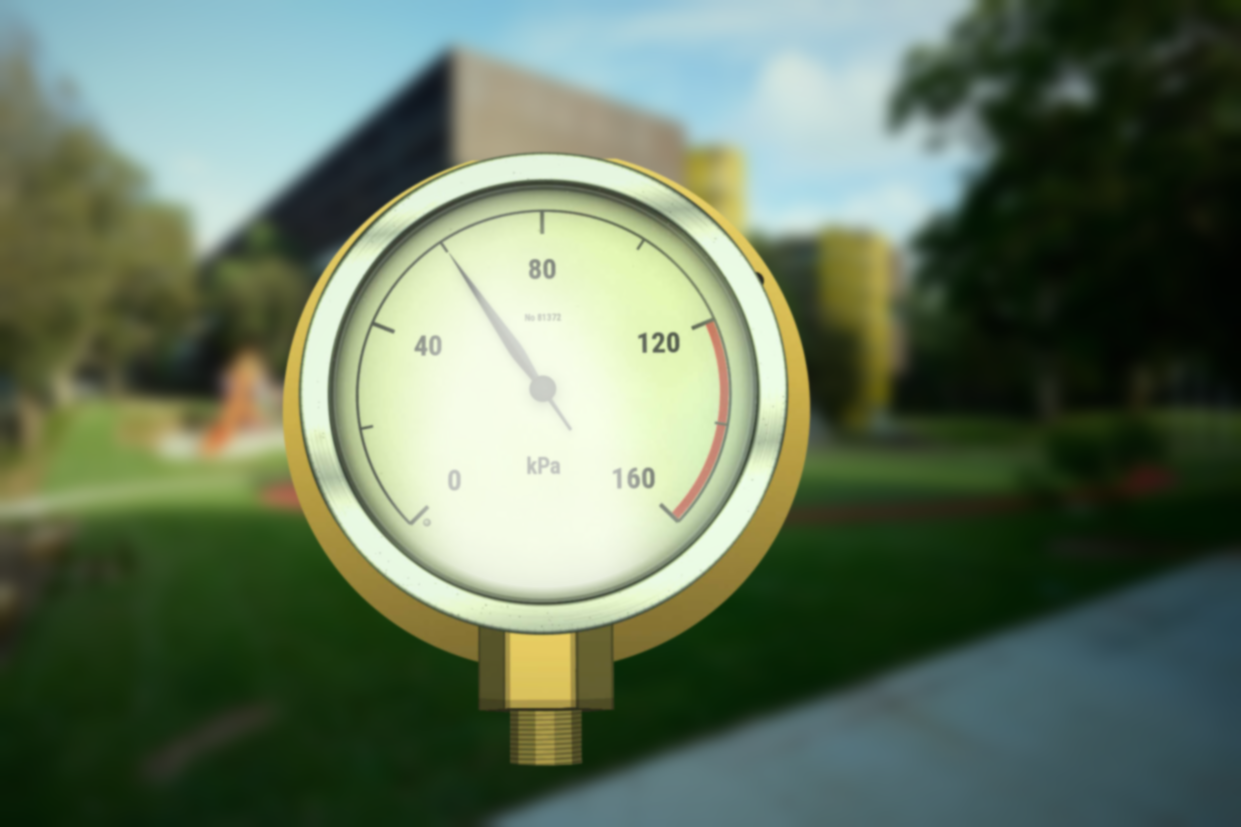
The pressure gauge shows **60** kPa
